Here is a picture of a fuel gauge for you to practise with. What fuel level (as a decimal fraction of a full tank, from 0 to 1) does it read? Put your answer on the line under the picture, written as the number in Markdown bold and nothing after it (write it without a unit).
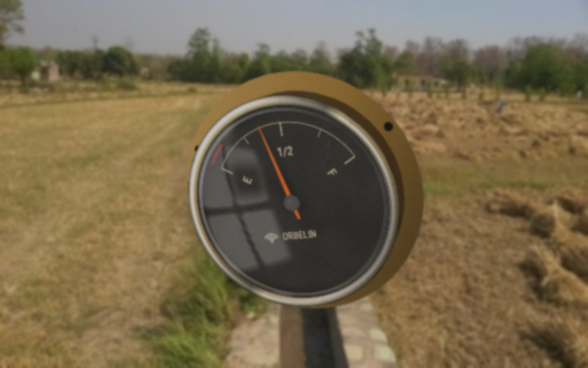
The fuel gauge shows **0.375**
